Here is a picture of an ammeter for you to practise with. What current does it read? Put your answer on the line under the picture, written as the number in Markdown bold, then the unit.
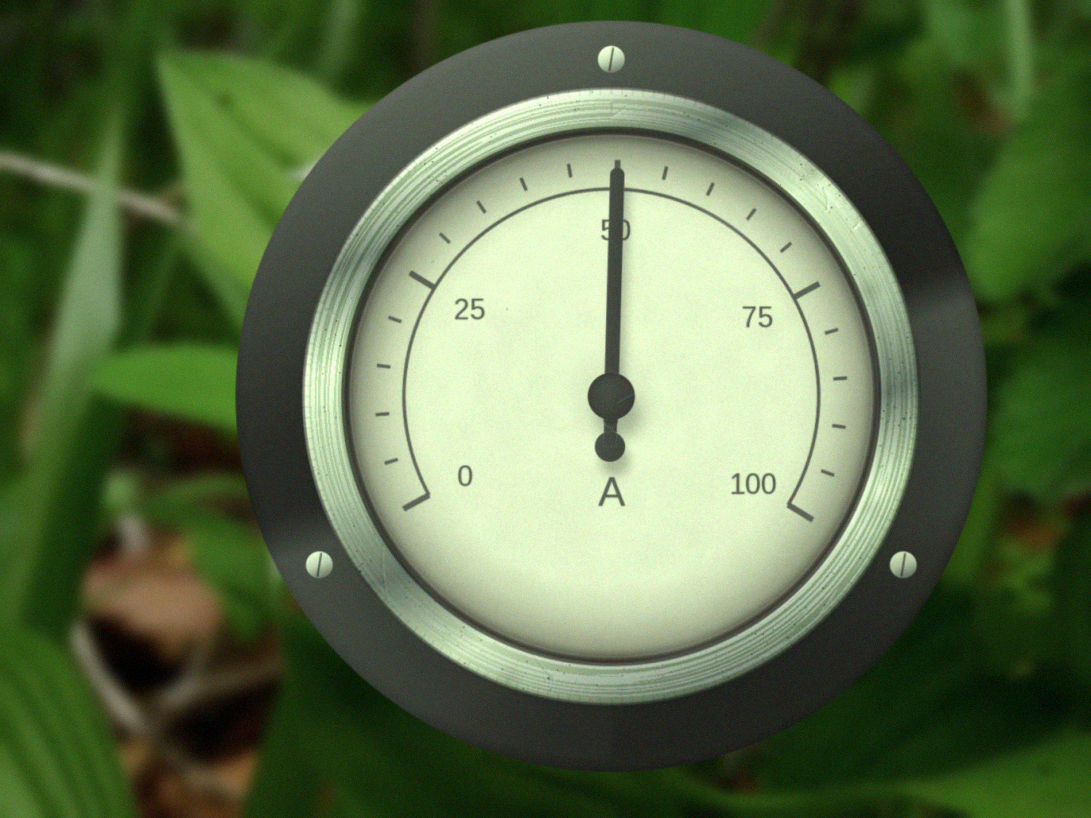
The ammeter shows **50** A
